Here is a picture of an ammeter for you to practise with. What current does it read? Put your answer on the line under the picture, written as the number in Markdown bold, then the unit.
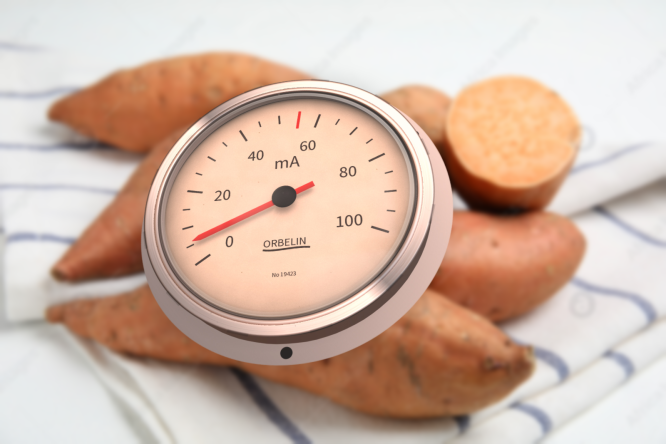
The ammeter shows **5** mA
